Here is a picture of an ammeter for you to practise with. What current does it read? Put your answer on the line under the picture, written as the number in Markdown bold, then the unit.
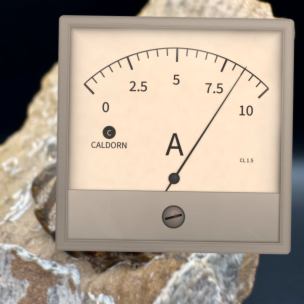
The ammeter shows **8.5** A
